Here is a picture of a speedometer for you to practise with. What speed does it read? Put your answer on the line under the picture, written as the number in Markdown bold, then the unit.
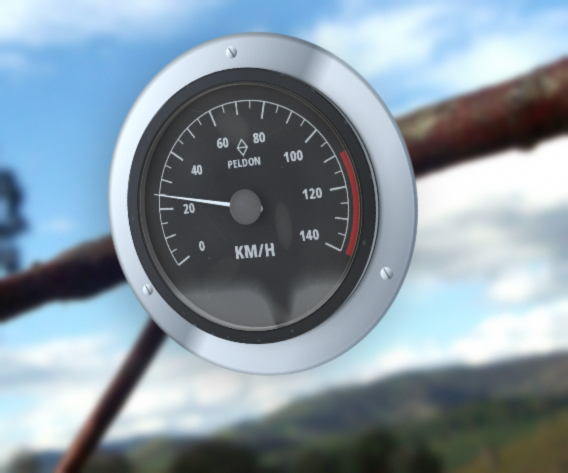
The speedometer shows **25** km/h
